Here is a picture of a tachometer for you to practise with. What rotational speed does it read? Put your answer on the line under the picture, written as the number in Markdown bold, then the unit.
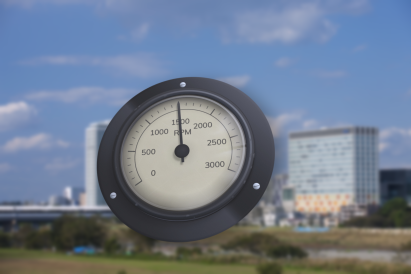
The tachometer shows **1500** rpm
